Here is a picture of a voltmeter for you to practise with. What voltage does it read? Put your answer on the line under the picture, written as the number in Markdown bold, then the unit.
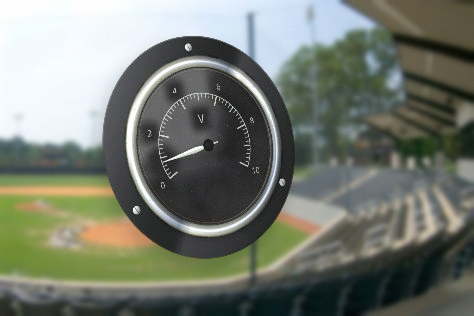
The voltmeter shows **0.8** V
